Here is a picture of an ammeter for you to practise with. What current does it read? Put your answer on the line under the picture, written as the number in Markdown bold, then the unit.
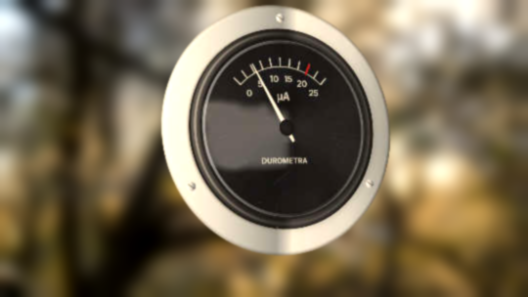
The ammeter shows **5** µA
